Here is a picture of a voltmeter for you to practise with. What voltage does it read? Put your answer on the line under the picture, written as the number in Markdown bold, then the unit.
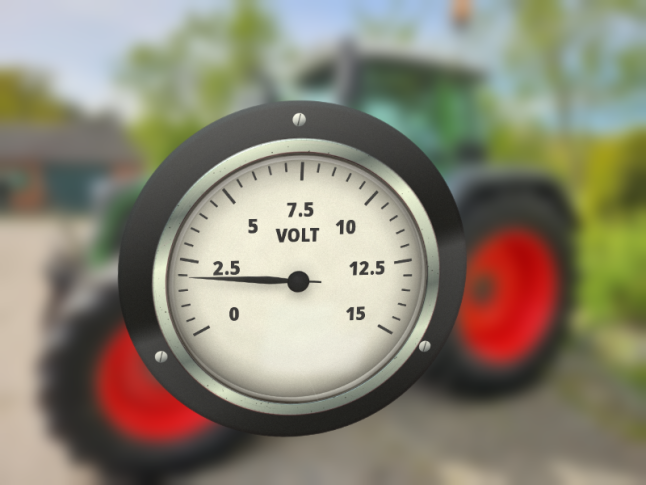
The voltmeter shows **2** V
